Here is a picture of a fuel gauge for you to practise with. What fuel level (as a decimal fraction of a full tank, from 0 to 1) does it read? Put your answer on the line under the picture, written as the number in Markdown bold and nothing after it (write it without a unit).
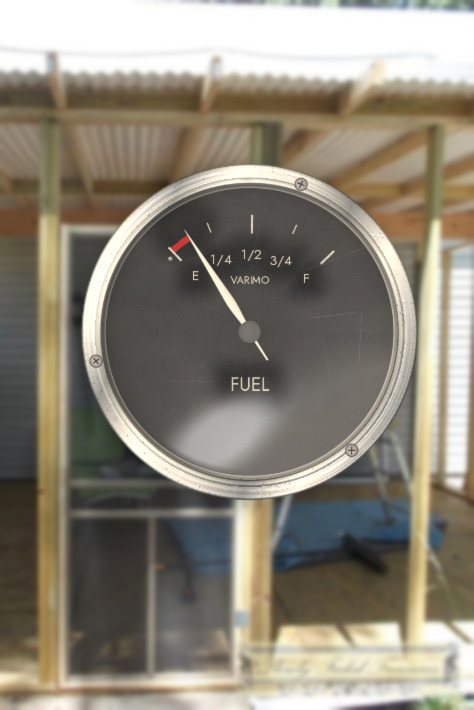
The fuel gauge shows **0.125**
